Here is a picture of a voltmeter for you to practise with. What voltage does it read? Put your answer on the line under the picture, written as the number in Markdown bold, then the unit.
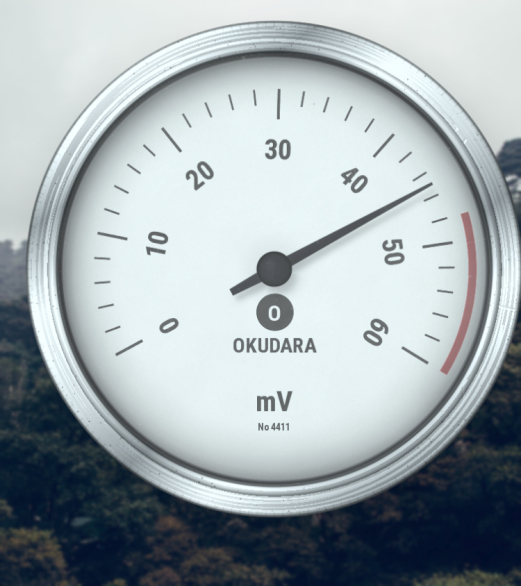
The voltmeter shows **45** mV
